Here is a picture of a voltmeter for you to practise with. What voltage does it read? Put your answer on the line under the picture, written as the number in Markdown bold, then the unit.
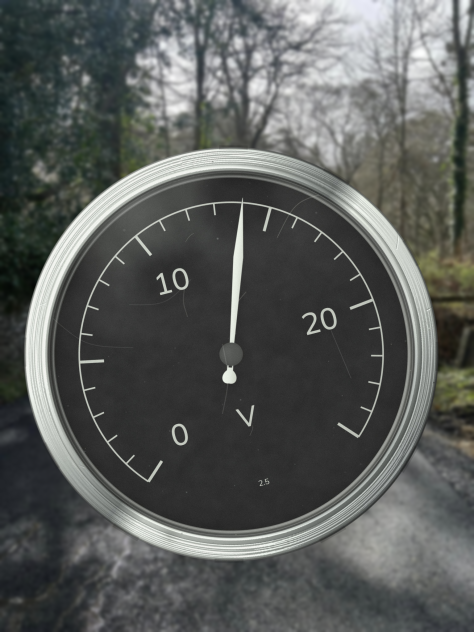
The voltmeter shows **14** V
